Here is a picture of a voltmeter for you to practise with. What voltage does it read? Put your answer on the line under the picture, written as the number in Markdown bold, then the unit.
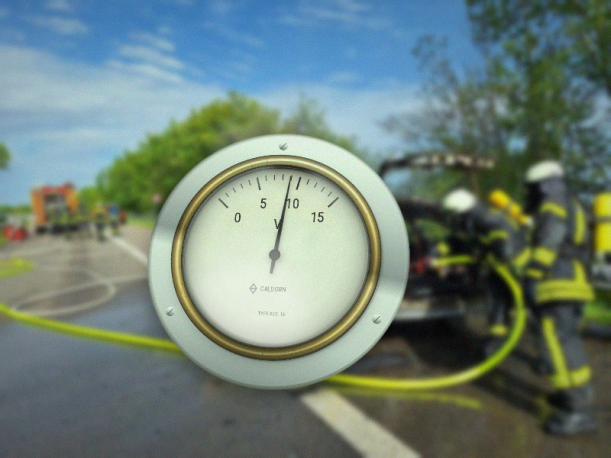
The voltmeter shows **9** V
